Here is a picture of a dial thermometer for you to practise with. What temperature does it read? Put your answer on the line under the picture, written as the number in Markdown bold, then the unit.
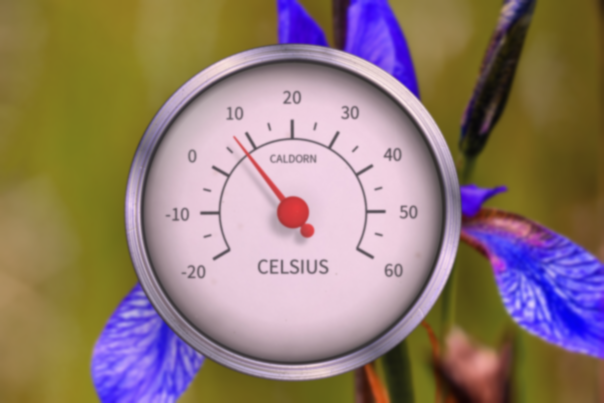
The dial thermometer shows **7.5** °C
